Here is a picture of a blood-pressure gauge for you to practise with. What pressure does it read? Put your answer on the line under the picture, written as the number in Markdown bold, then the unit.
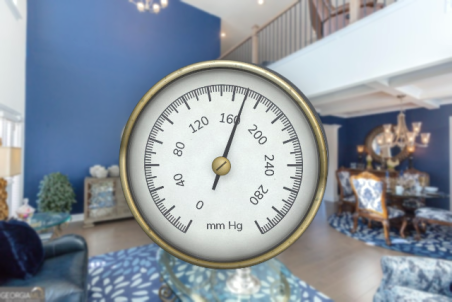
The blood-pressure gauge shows **170** mmHg
